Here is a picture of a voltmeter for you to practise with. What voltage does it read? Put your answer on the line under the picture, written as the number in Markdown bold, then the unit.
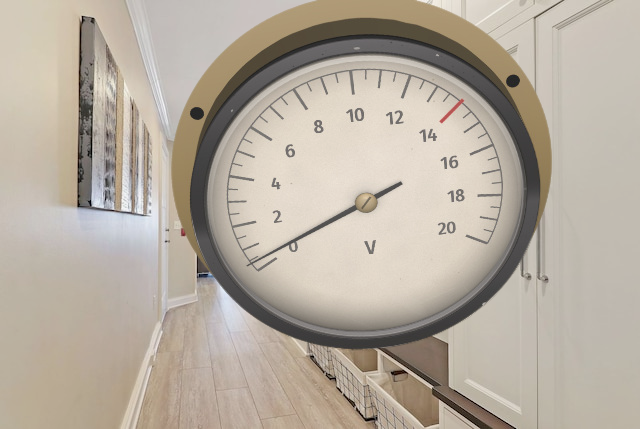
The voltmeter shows **0.5** V
